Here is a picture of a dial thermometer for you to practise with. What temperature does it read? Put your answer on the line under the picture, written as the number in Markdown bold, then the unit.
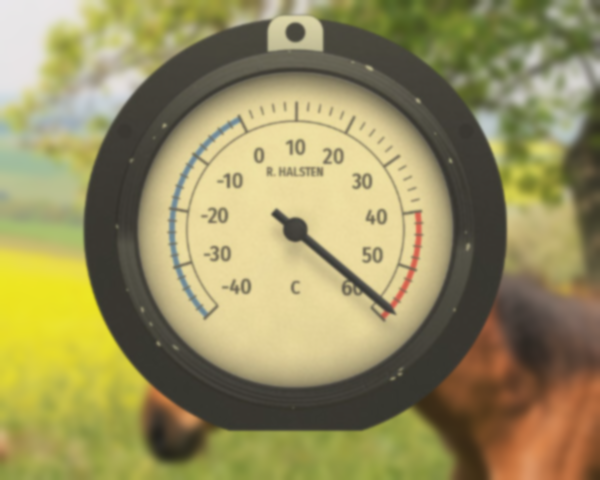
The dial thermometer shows **58** °C
